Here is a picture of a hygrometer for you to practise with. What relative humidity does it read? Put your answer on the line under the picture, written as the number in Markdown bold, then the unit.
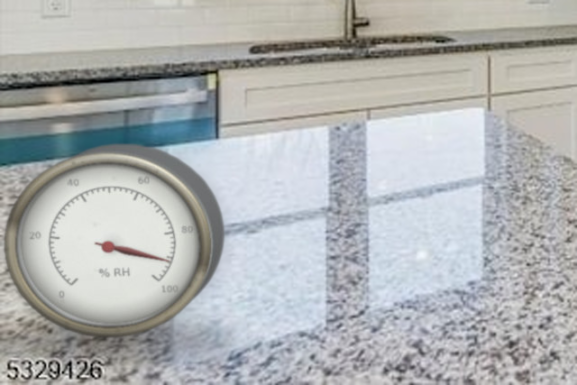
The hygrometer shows **90** %
